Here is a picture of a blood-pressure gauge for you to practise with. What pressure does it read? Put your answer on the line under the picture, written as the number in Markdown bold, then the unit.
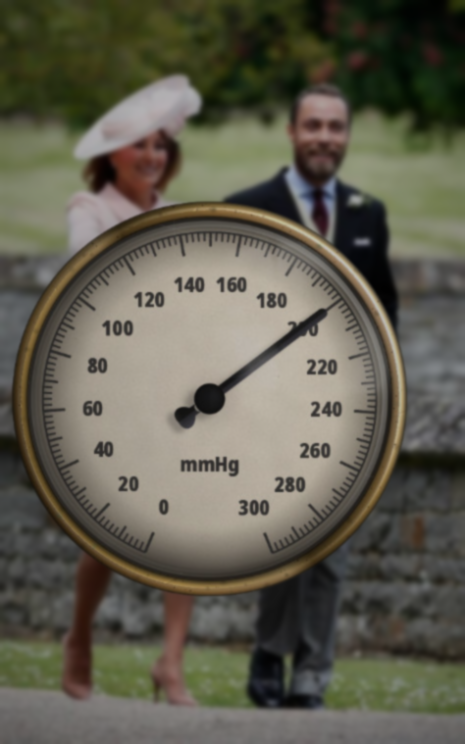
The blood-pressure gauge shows **200** mmHg
